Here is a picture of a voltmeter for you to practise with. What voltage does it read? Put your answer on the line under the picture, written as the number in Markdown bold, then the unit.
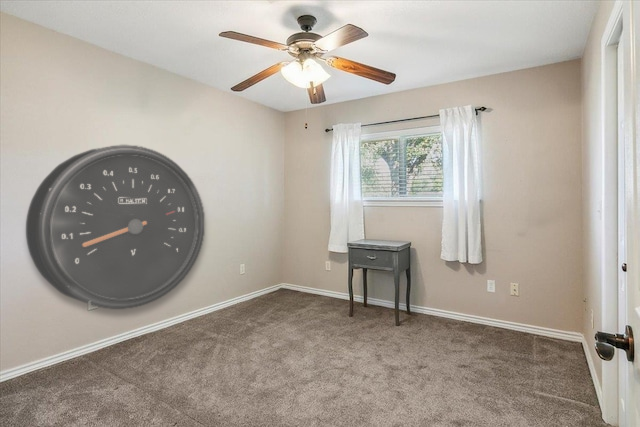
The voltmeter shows **0.05** V
